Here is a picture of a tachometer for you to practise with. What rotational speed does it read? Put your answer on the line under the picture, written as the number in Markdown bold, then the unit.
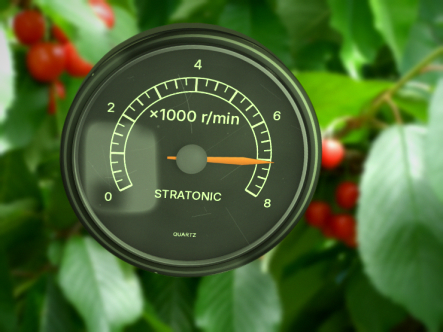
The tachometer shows **7000** rpm
